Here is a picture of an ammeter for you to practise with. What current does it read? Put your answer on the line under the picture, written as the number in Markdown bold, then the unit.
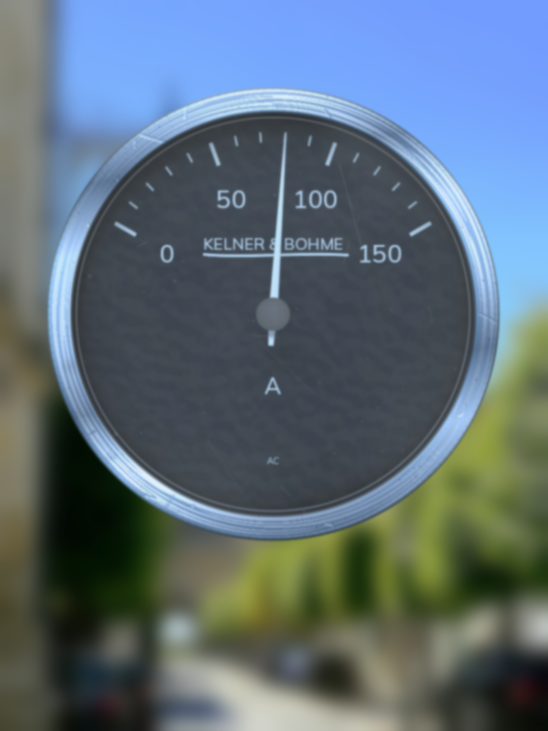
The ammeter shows **80** A
